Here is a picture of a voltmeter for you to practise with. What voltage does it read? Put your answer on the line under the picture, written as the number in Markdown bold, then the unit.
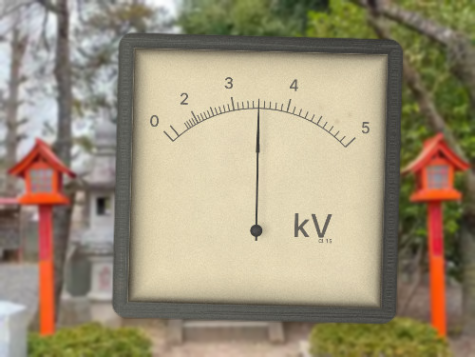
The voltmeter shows **3.5** kV
